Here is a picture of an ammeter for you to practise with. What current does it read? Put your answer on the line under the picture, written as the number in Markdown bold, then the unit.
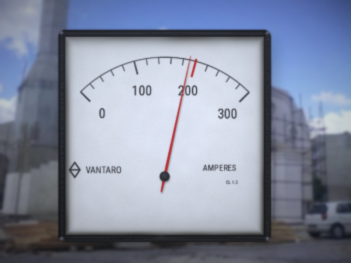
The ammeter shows **190** A
